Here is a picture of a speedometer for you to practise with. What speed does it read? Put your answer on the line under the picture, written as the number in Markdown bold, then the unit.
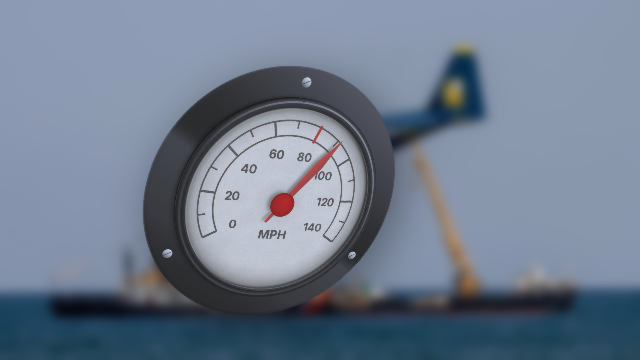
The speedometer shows **90** mph
